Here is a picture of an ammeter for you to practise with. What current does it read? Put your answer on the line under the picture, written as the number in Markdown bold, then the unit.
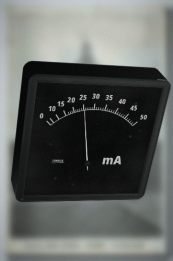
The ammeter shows **25** mA
